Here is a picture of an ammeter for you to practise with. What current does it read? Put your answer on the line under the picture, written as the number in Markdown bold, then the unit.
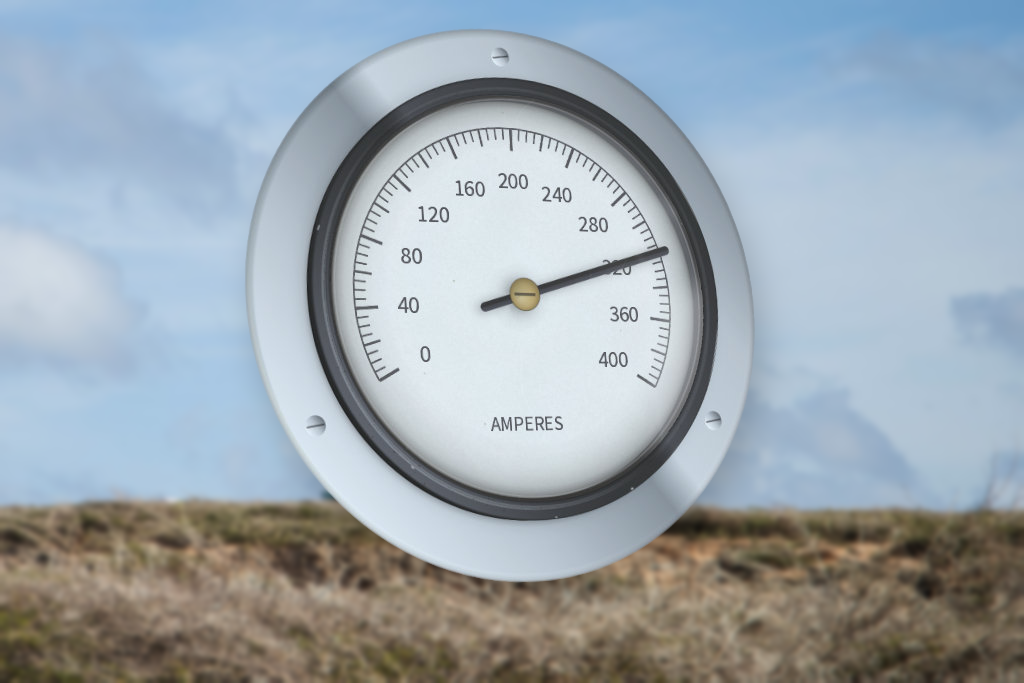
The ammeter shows **320** A
